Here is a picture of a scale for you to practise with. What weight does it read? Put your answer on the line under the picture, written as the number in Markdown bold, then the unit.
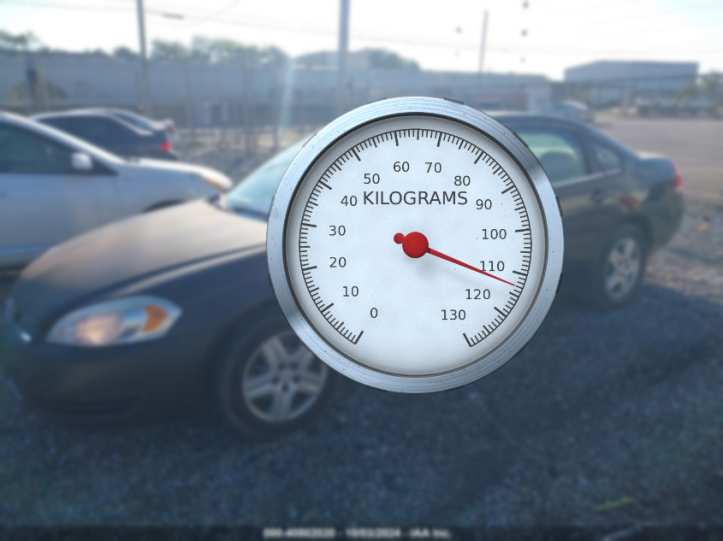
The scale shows **113** kg
